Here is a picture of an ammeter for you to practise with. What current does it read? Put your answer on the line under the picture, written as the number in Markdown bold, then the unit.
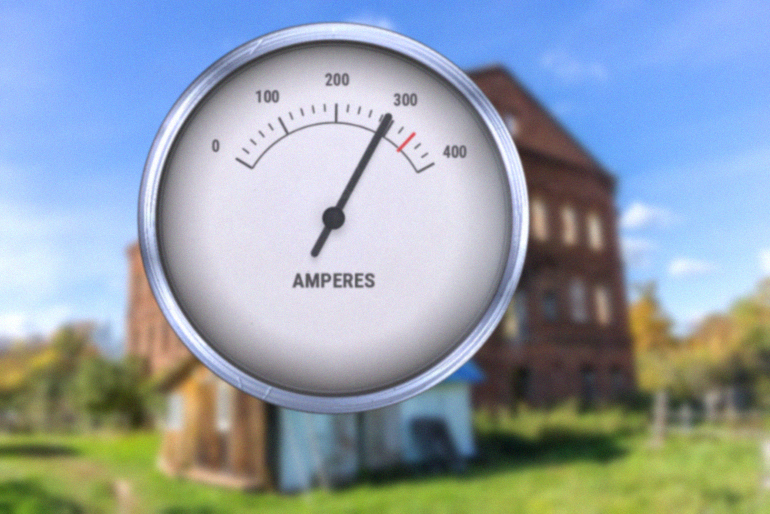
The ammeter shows **290** A
